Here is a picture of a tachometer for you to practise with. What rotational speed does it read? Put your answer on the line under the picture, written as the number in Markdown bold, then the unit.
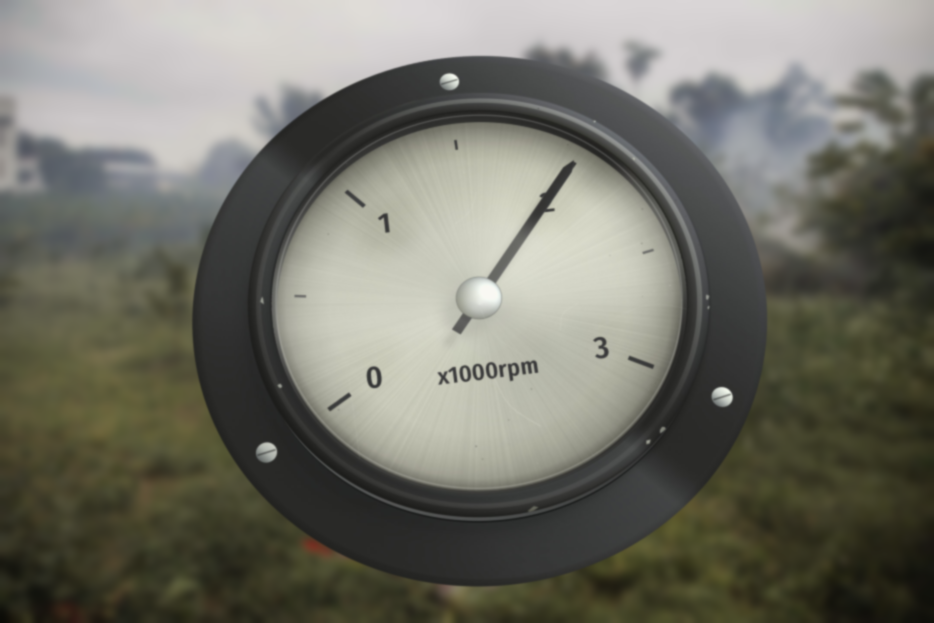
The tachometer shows **2000** rpm
